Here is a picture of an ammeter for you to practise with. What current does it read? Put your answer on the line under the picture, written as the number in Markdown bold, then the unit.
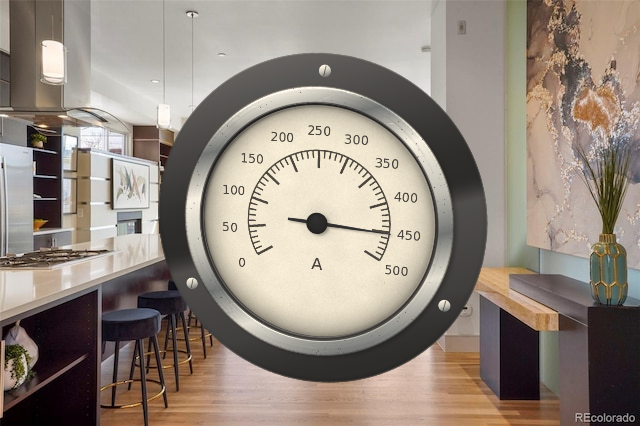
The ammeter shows **450** A
